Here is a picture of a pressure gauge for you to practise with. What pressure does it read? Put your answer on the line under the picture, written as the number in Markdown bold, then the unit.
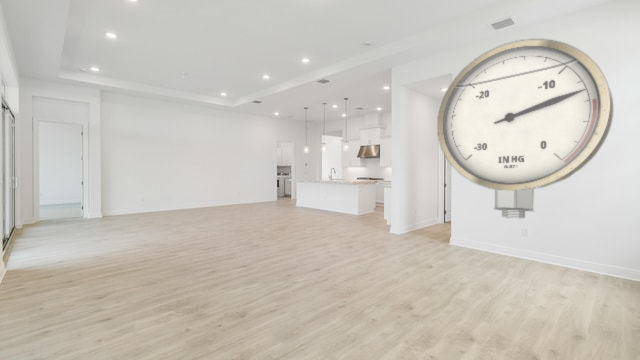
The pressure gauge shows **-7** inHg
